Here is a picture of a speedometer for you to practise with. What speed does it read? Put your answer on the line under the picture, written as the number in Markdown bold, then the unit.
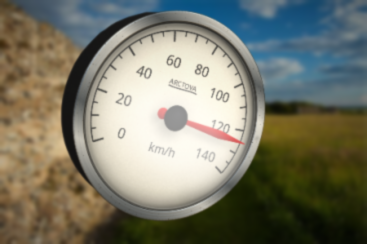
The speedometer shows **125** km/h
